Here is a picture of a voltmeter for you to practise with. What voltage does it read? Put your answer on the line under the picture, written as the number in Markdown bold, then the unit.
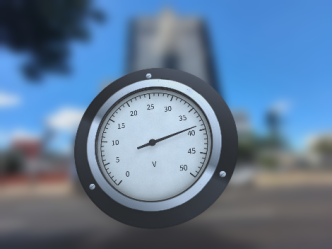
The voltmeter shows **39** V
